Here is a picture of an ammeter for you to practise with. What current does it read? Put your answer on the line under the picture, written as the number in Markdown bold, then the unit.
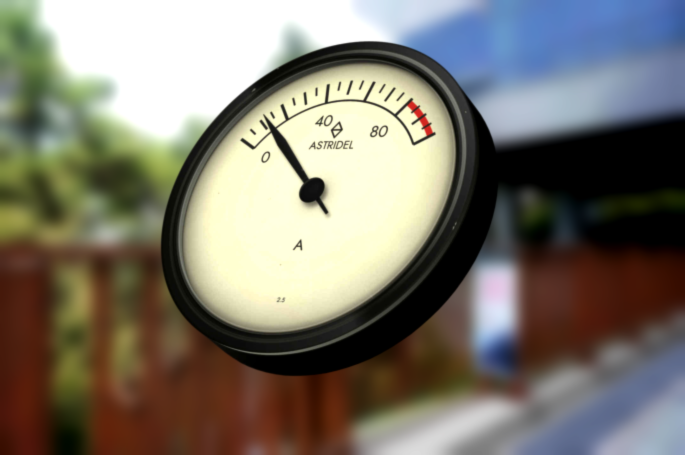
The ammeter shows **12.5** A
